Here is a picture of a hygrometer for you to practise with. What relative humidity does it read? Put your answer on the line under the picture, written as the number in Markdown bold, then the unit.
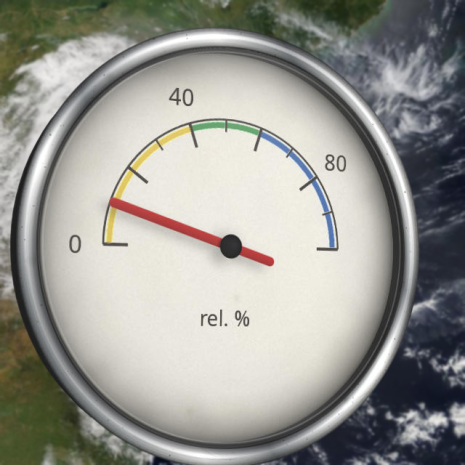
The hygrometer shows **10** %
